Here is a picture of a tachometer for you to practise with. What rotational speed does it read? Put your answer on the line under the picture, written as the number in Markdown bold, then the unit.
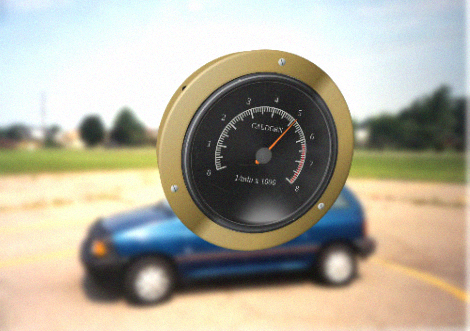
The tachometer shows **5000** rpm
